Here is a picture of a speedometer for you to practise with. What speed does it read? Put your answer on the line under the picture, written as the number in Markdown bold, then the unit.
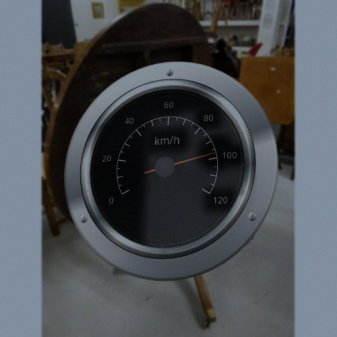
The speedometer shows **97.5** km/h
